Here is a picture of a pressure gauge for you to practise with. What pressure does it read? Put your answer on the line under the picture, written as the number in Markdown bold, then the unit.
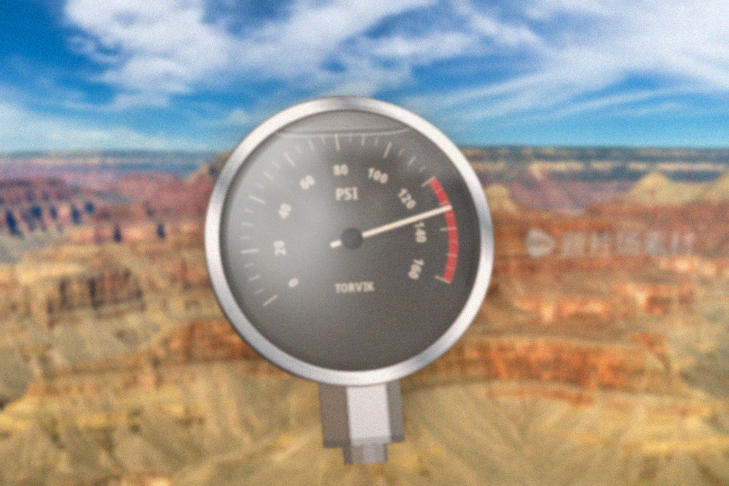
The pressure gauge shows **132.5** psi
